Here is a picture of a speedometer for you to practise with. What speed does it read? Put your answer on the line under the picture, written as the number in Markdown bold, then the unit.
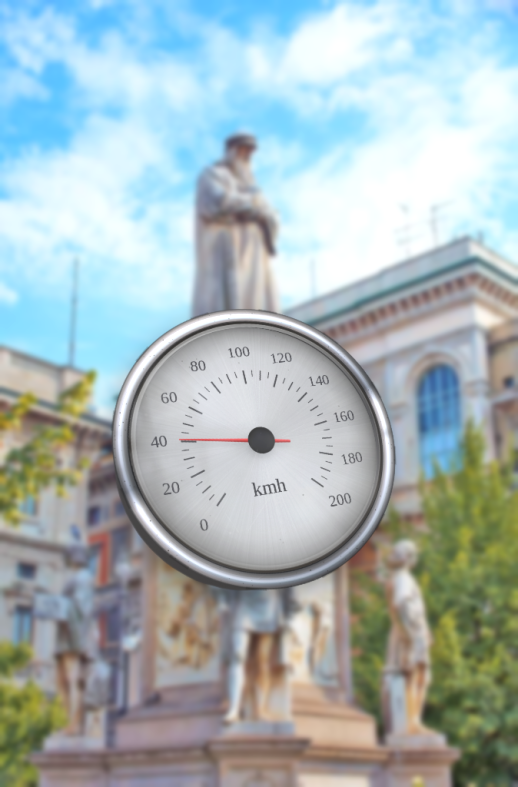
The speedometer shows **40** km/h
